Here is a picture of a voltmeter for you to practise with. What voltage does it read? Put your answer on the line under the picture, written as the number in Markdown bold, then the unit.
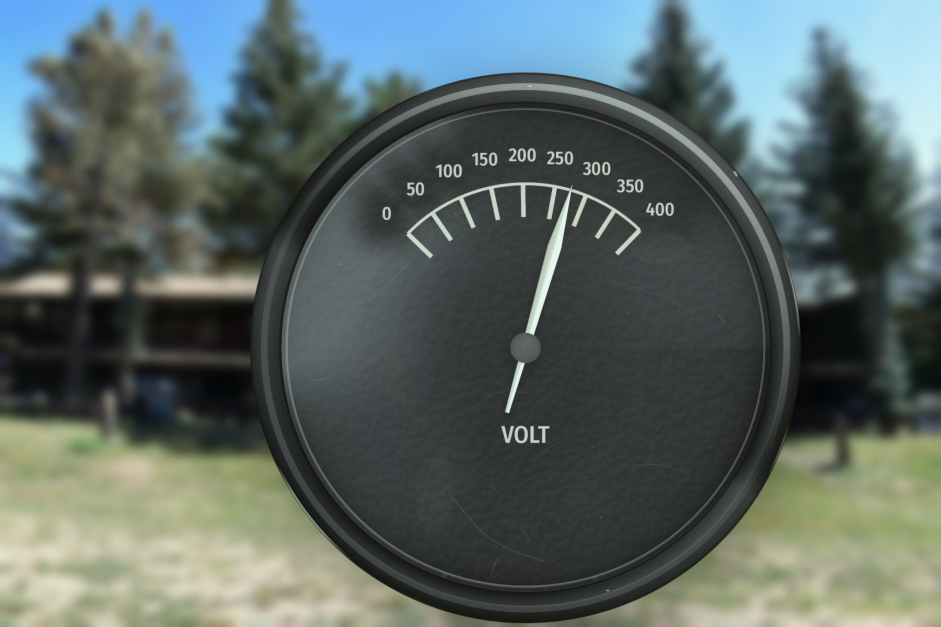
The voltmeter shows **275** V
